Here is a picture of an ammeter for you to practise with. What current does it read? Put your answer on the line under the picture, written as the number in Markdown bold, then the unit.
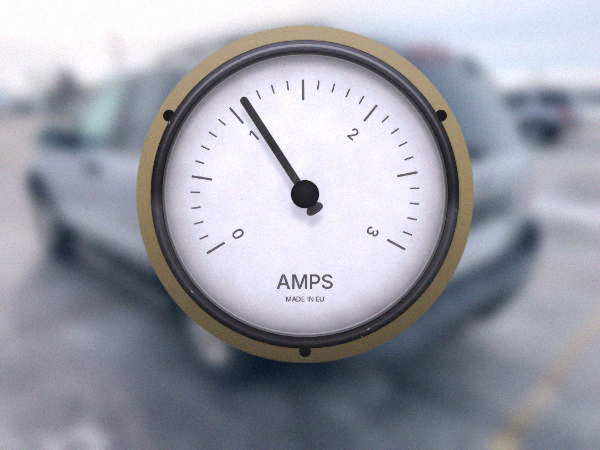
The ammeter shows **1.1** A
